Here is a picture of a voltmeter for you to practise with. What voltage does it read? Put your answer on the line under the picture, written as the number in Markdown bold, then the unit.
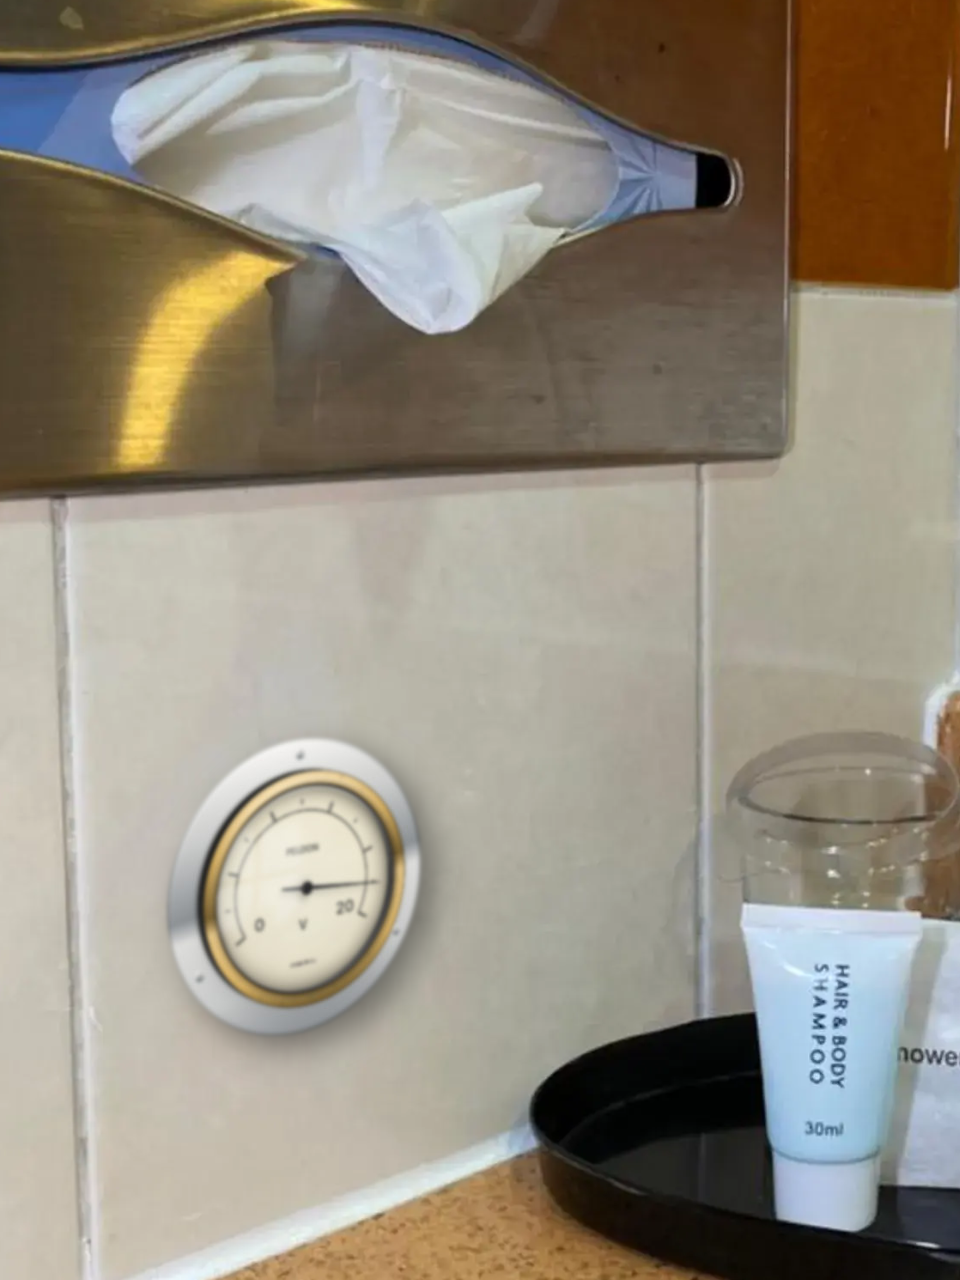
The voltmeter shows **18** V
